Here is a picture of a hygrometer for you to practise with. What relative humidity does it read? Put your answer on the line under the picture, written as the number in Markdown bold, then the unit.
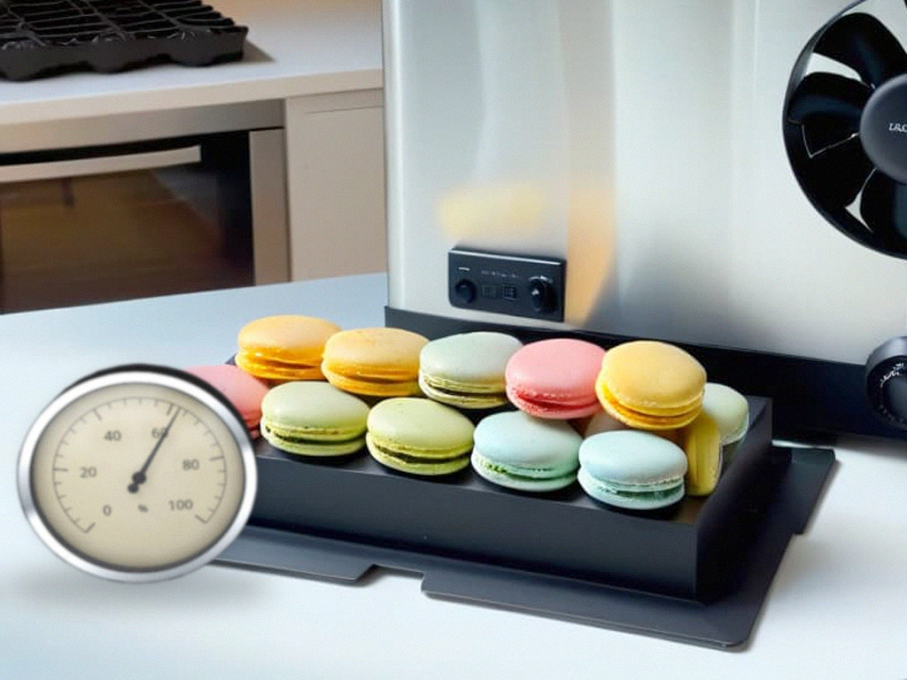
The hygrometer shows **62** %
